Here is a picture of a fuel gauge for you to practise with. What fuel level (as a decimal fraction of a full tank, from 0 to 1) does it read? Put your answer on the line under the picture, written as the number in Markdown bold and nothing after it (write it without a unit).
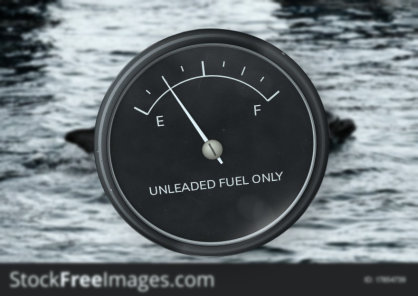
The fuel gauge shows **0.25**
